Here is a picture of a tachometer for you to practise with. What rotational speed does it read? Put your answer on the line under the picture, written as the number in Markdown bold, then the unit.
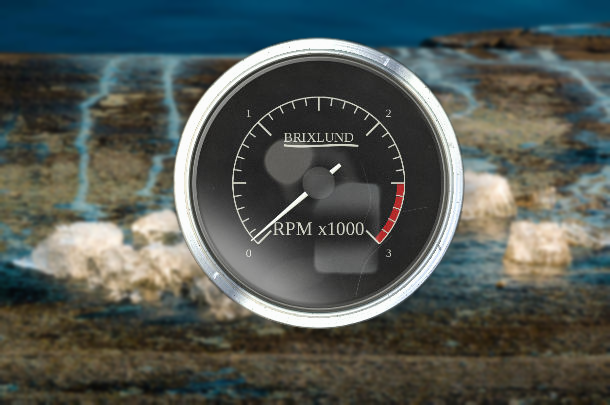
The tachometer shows **50** rpm
